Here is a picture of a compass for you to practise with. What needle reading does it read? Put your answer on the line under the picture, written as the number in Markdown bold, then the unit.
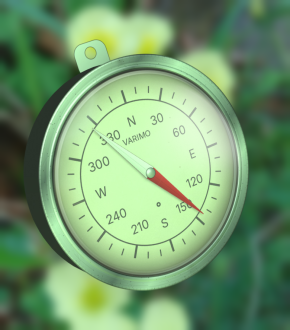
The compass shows **145** °
